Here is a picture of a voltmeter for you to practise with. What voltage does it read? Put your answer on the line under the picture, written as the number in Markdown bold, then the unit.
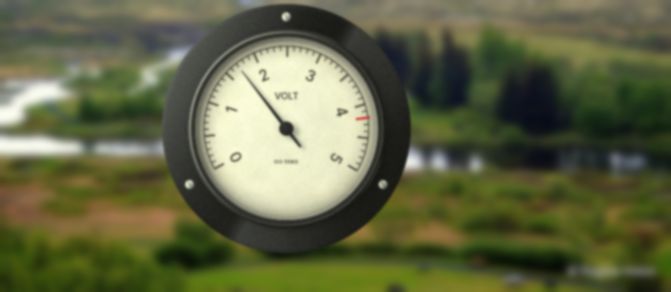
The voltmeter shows **1.7** V
